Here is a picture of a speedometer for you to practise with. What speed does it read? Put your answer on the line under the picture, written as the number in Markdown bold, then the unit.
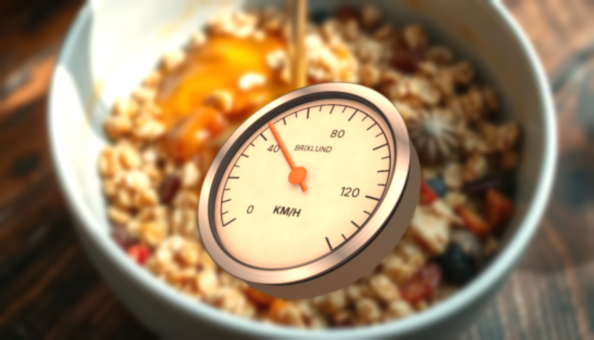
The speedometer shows **45** km/h
